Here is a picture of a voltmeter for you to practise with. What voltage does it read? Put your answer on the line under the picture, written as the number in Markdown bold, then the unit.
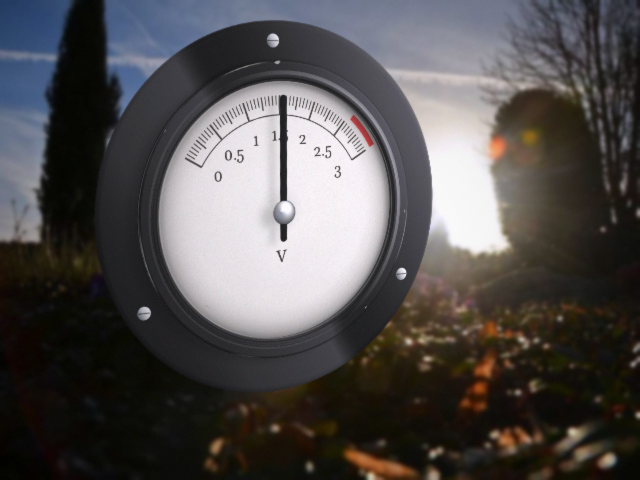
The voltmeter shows **1.5** V
